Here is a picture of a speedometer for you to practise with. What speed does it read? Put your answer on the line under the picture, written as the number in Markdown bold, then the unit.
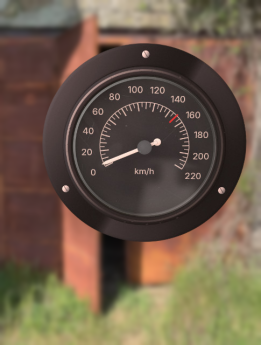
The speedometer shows **5** km/h
